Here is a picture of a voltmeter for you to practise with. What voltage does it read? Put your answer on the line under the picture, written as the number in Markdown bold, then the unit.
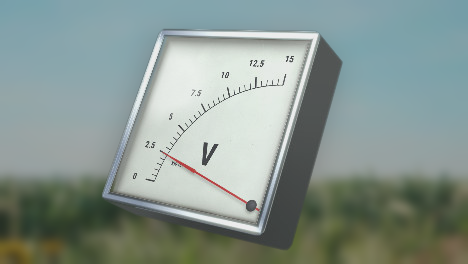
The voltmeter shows **2.5** V
